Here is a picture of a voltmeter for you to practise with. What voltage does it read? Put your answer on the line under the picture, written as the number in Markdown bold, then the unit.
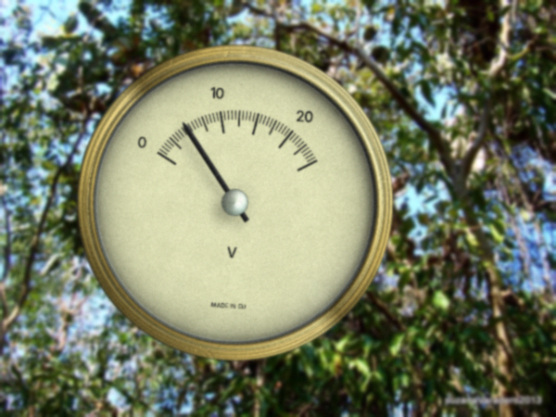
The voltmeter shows **5** V
